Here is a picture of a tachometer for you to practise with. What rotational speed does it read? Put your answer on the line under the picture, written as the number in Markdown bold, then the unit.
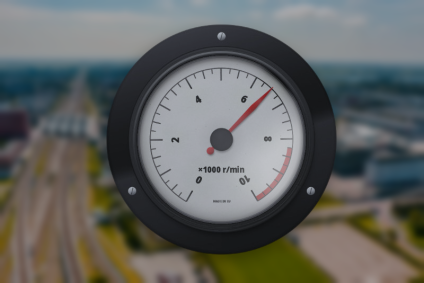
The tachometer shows **6500** rpm
